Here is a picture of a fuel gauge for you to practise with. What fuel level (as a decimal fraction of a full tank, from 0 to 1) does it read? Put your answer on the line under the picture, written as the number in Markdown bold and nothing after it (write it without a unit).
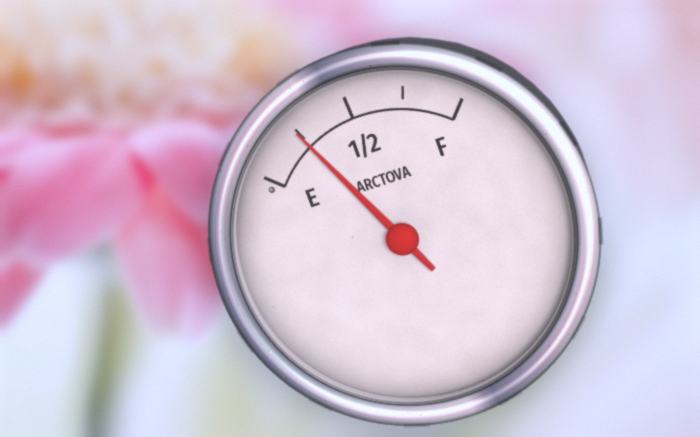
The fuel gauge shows **0.25**
